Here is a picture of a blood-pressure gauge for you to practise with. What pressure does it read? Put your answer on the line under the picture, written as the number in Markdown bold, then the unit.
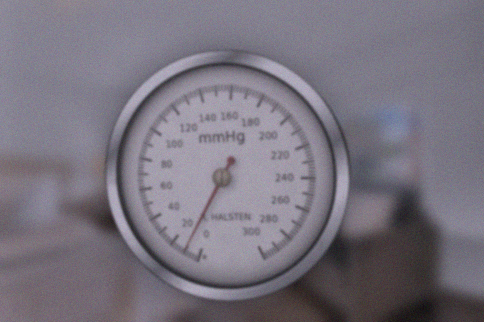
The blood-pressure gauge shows **10** mmHg
